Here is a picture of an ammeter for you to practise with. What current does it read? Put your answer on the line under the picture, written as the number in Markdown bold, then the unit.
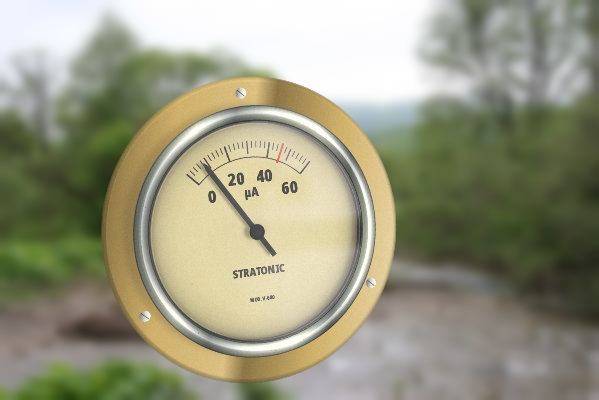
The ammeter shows **8** µA
